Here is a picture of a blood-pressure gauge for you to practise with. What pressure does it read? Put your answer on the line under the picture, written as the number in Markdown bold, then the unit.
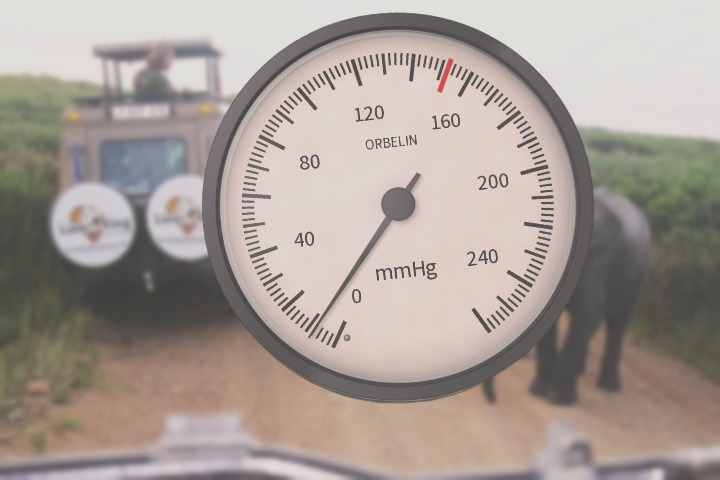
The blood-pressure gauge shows **8** mmHg
